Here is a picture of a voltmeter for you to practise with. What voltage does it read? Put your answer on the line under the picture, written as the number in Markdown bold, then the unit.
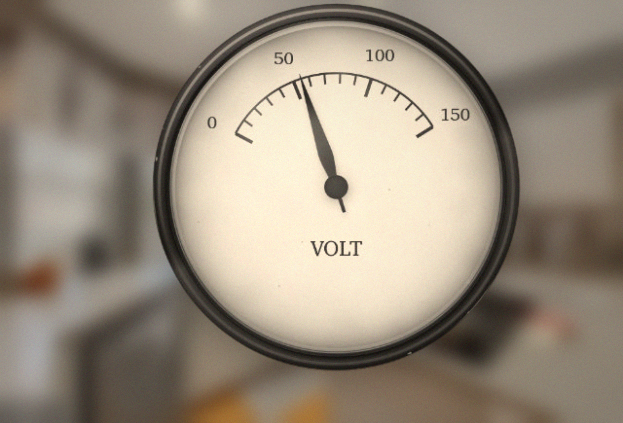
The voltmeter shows **55** V
